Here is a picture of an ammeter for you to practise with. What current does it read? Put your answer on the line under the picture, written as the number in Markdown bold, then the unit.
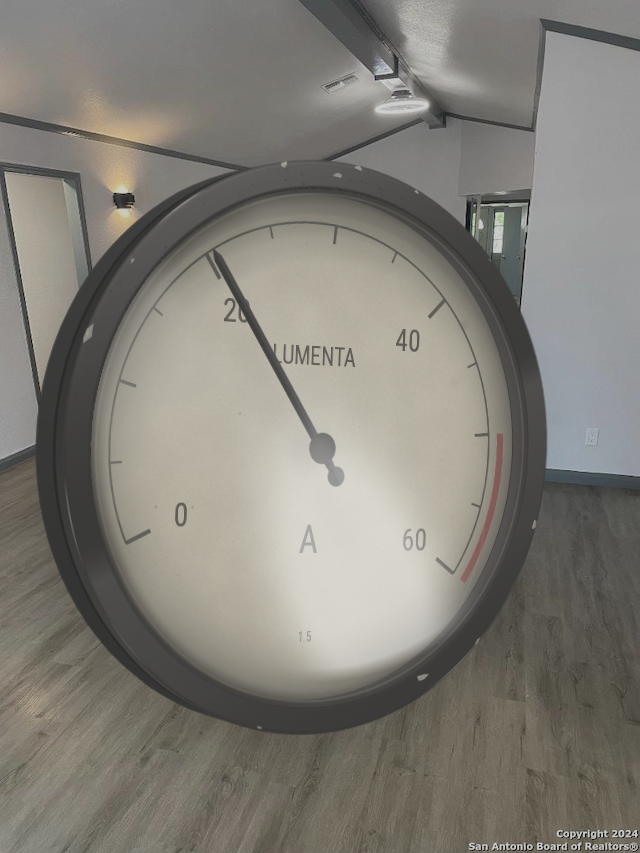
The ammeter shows **20** A
